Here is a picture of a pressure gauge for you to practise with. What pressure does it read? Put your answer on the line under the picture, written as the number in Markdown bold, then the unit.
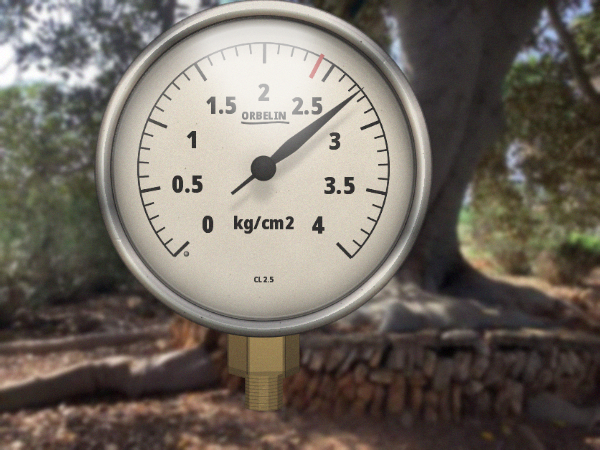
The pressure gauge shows **2.75** kg/cm²
